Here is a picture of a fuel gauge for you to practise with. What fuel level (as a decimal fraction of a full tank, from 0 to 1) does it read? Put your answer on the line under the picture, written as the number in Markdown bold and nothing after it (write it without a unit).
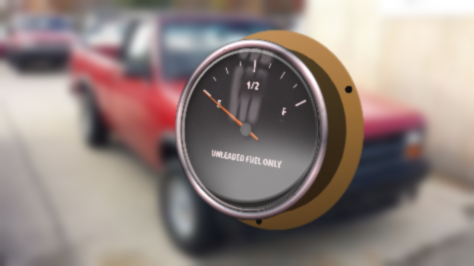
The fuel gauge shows **0**
